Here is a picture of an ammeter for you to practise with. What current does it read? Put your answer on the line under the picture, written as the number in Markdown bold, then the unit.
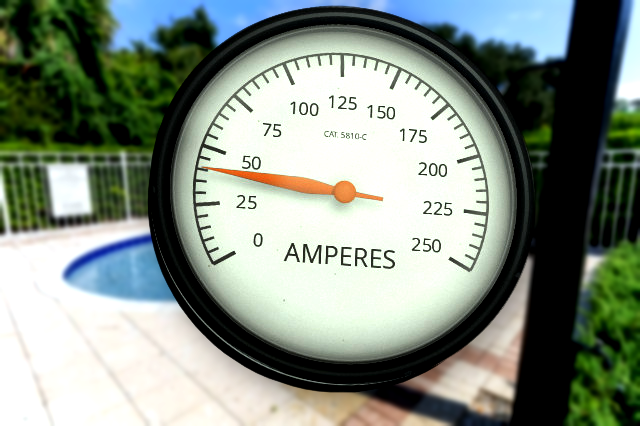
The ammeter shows **40** A
